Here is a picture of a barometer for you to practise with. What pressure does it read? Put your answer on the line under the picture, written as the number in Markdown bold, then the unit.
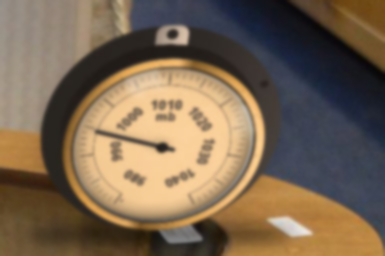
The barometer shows **995** mbar
